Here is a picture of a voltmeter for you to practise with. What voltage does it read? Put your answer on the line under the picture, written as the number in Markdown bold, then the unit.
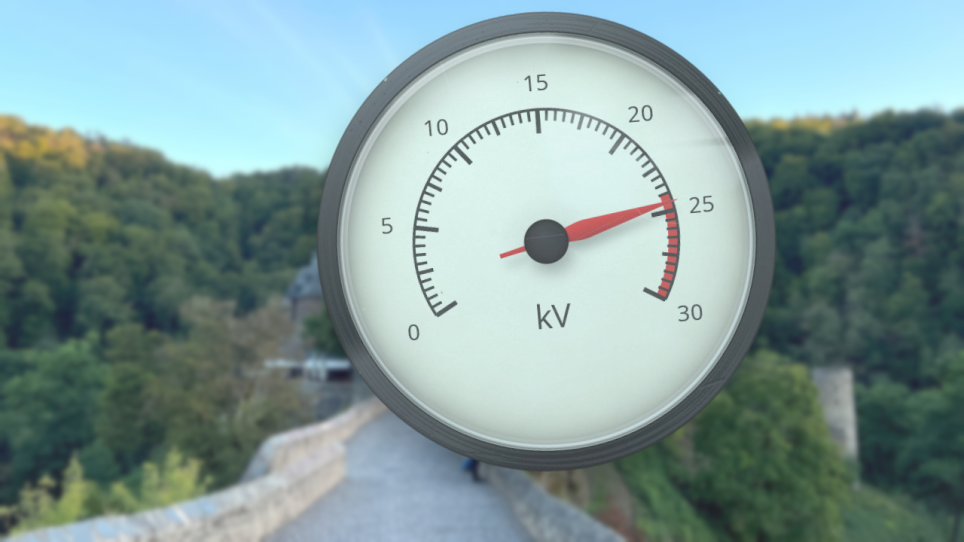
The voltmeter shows **24.5** kV
